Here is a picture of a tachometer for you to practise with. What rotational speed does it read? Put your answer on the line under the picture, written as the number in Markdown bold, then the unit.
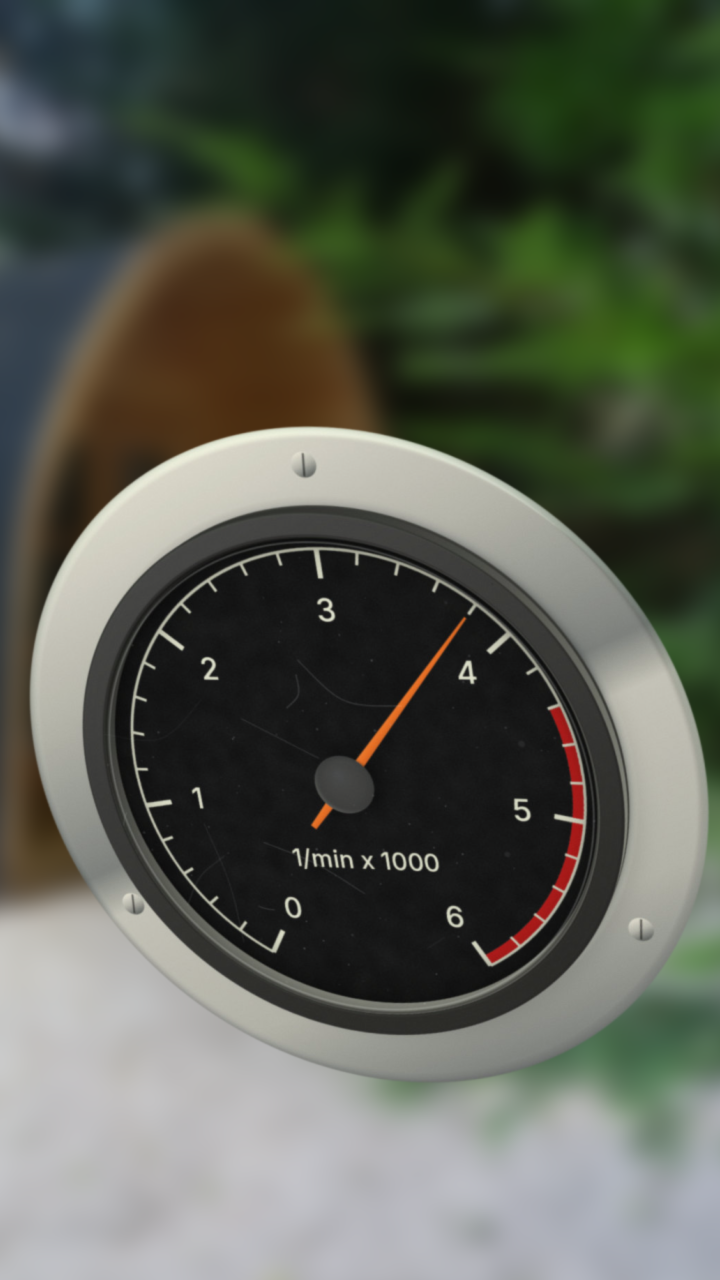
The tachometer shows **3800** rpm
